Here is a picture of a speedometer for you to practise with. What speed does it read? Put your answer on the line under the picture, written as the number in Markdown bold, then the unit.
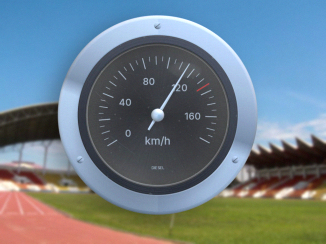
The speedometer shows **115** km/h
